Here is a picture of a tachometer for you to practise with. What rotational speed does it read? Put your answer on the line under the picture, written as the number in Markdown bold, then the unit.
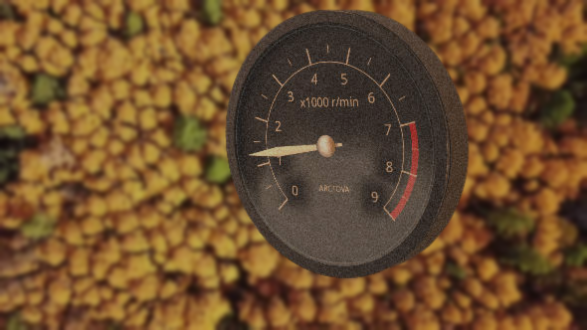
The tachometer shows **1250** rpm
